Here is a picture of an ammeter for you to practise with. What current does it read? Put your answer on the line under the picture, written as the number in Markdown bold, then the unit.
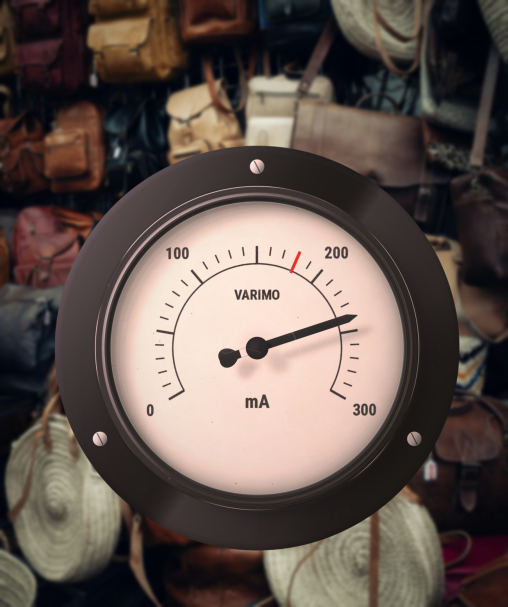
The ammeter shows **240** mA
